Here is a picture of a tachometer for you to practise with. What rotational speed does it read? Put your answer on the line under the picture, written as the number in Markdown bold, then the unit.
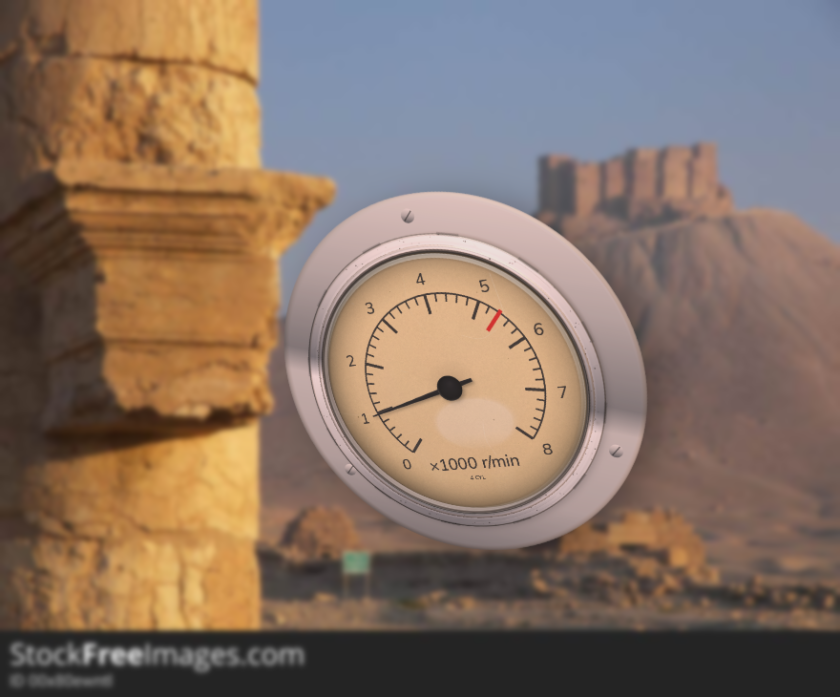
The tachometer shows **1000** rpm
